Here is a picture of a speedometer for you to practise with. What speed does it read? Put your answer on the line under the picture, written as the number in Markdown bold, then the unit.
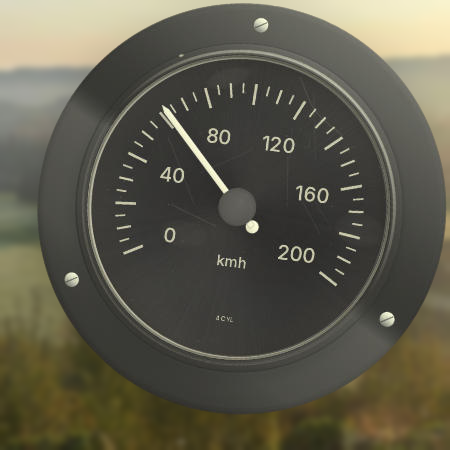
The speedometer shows **62.5** km/h
